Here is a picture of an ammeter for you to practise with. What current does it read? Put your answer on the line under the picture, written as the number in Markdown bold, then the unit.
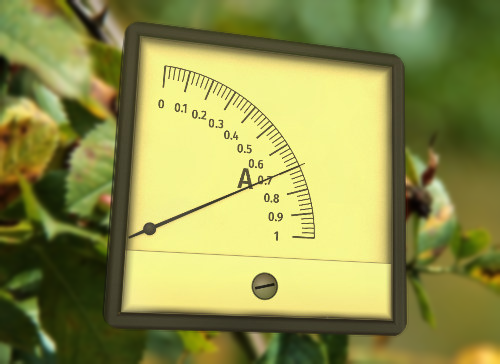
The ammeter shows **0.7** A
